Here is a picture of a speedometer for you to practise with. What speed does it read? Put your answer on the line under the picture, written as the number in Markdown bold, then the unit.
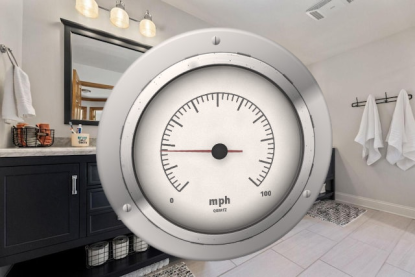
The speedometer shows **18** mph
